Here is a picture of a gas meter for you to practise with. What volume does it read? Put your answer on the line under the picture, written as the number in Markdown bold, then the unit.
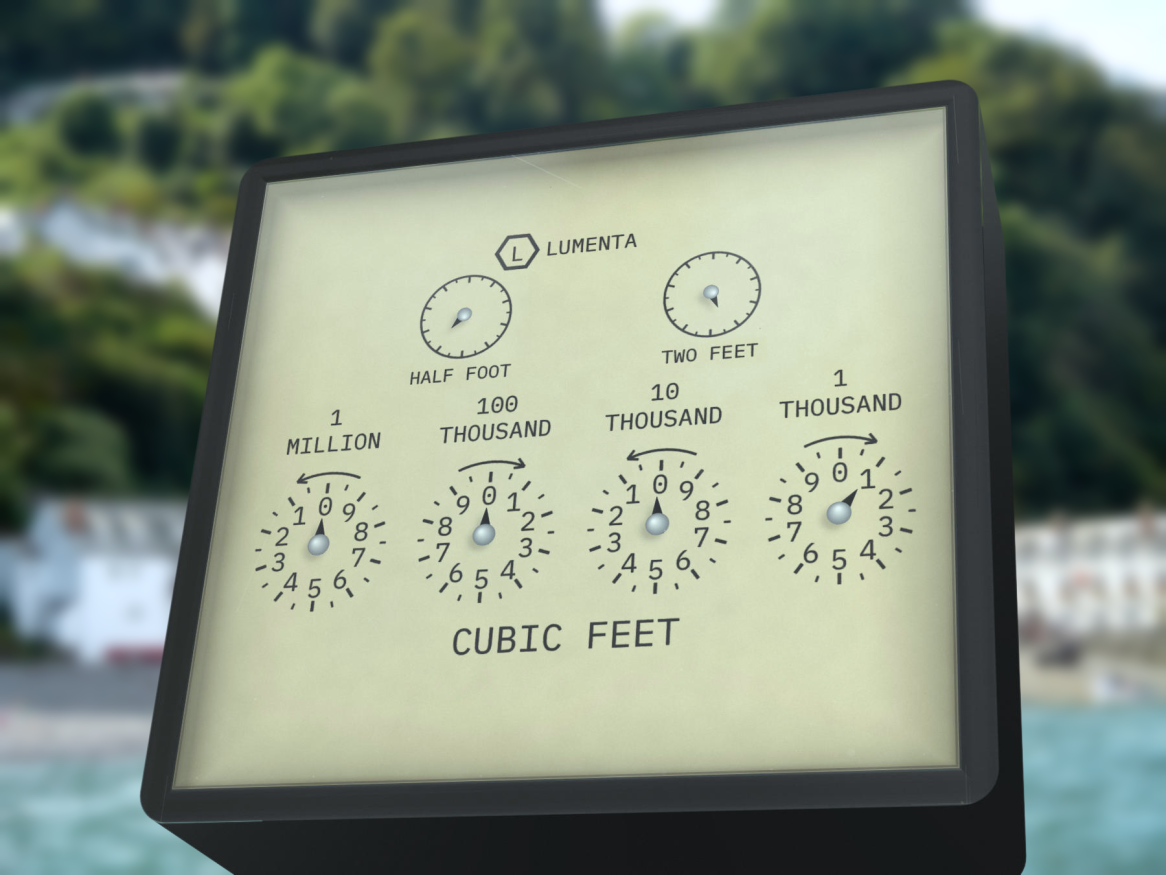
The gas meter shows **100** ft³
